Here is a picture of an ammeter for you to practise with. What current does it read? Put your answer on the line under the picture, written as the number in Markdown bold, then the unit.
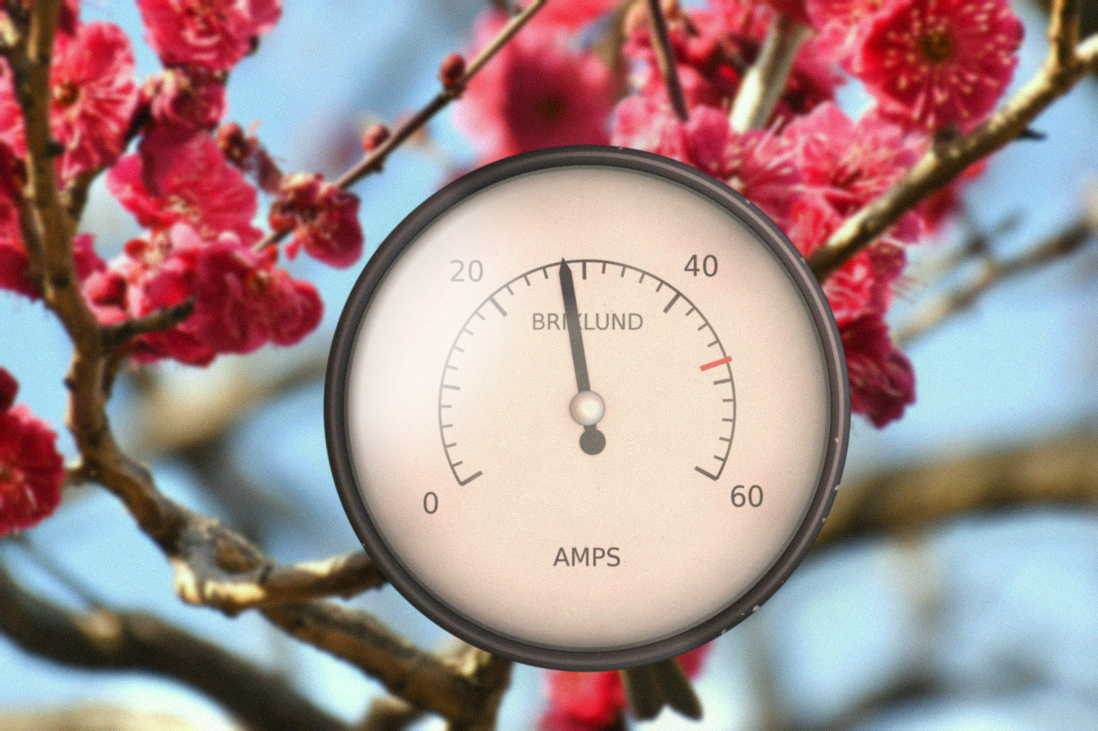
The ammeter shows **28** A
